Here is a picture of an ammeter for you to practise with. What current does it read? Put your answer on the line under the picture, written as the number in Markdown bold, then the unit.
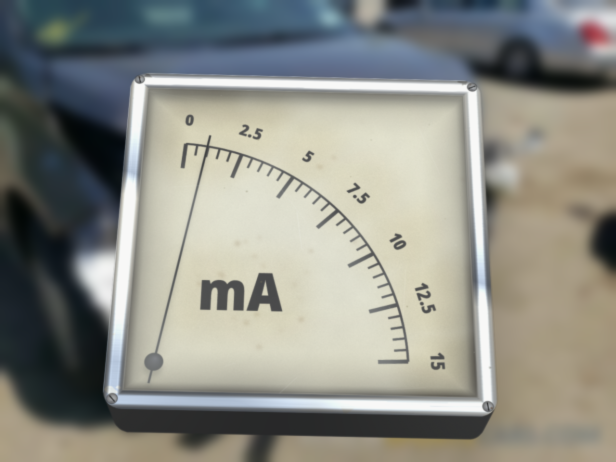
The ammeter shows **1** mA
